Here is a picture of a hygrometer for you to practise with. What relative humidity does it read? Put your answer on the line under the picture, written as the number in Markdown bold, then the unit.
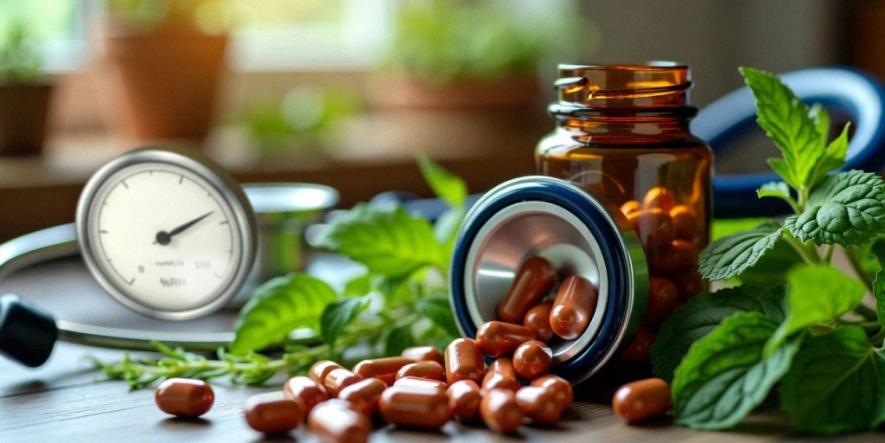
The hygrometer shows **75** %
